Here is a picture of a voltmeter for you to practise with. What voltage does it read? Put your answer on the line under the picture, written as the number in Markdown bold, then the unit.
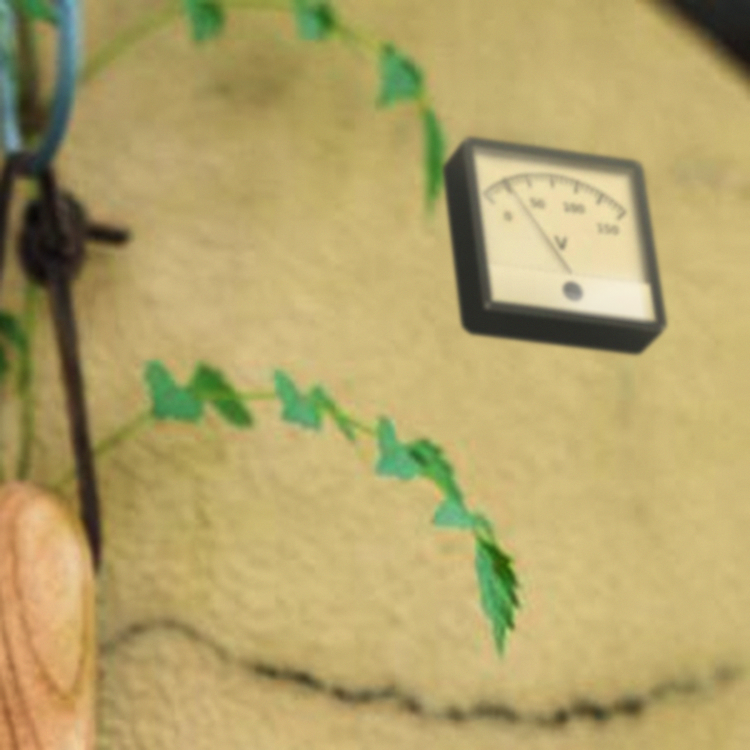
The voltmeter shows **25** V
